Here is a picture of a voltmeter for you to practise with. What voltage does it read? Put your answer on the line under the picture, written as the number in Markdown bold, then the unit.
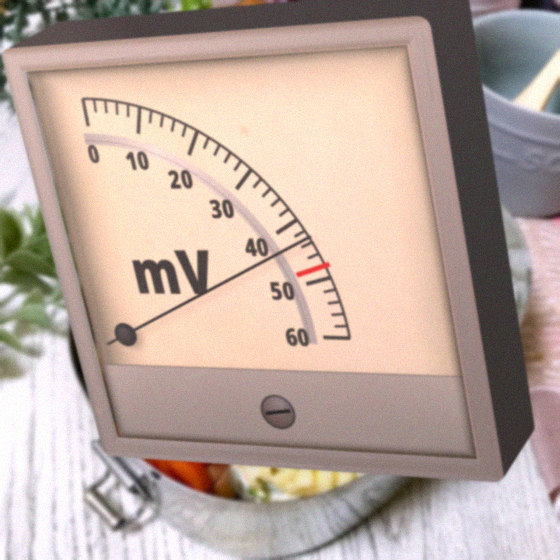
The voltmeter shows **43** mV
